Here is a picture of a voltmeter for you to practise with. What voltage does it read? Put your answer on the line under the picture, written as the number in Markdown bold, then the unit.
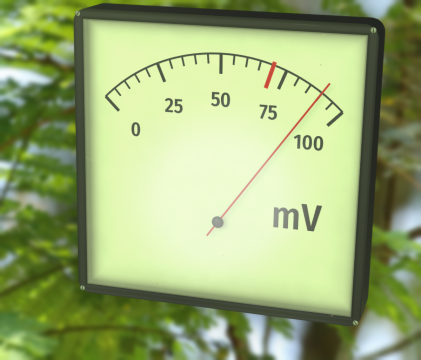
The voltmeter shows **90** mV
